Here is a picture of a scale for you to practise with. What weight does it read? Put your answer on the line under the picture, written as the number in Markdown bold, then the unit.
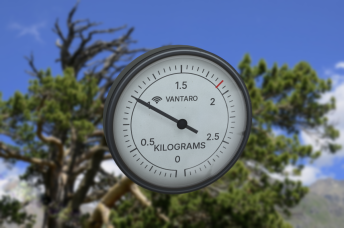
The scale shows **1** kg
